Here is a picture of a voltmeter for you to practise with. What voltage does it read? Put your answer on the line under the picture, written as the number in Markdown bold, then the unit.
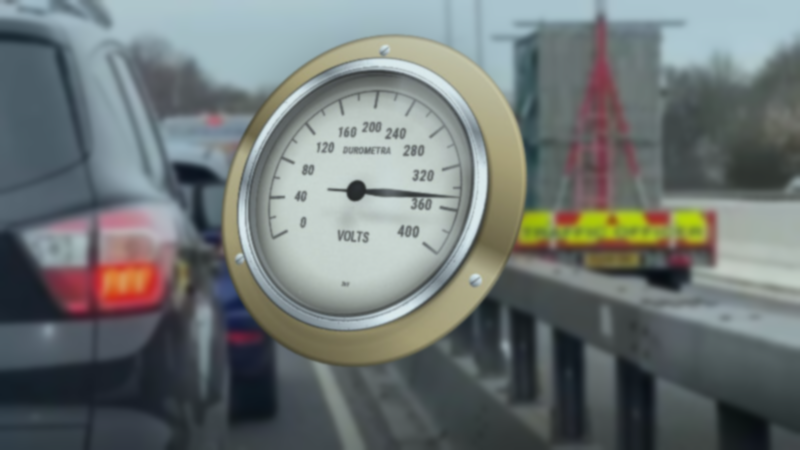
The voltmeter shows **350** V
